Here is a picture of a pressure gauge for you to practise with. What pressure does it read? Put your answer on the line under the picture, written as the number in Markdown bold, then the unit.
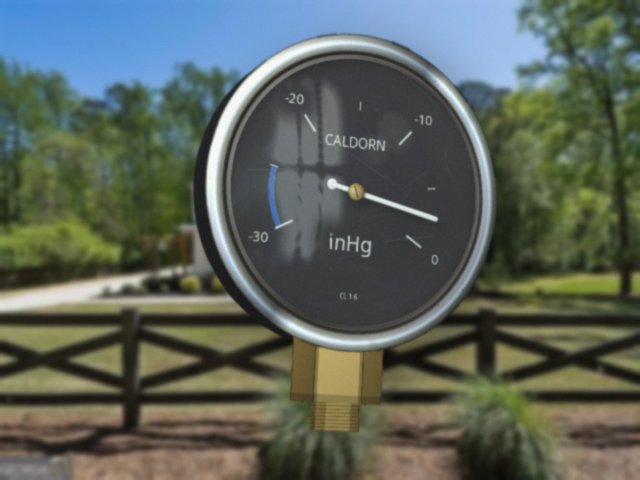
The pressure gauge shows **-2.5** inHg
